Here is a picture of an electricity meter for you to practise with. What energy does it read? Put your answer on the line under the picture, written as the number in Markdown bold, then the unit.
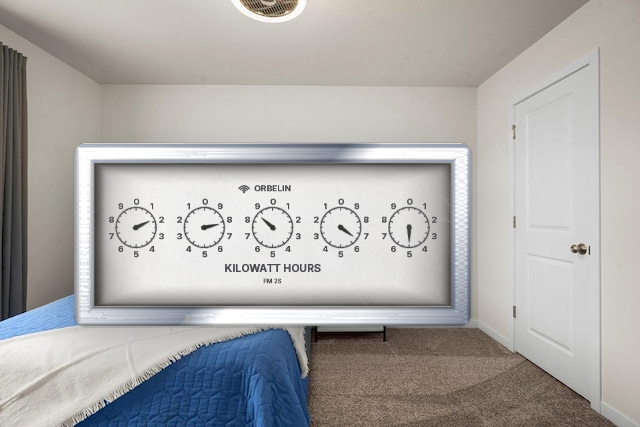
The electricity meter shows **17865** kWh
